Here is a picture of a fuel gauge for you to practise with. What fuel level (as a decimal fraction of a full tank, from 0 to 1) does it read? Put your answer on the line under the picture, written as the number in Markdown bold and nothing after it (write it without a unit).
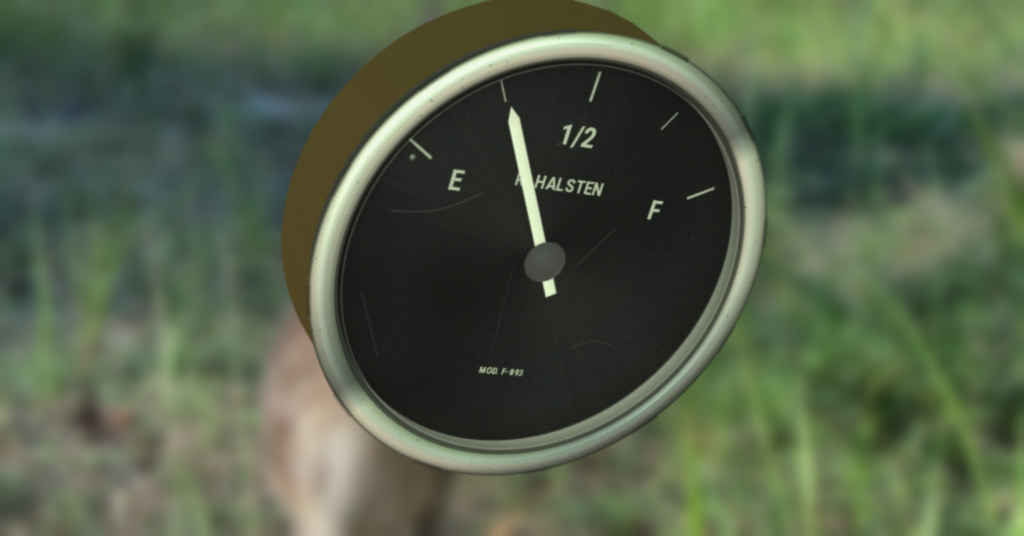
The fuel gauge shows **0.25**
